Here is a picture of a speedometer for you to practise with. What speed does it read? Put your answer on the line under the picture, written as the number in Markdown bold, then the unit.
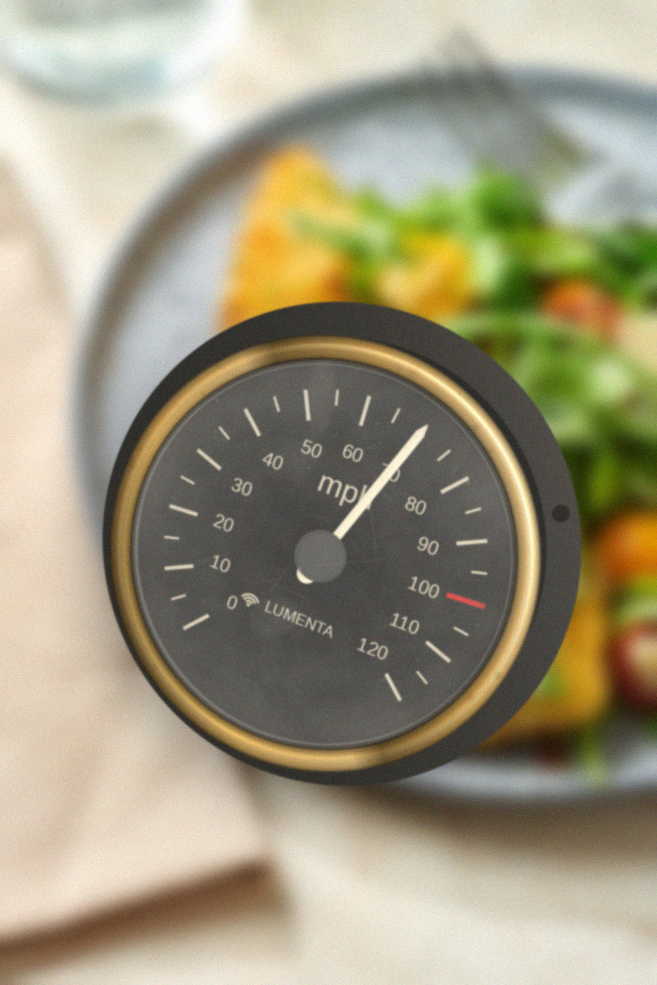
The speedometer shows **70** mph
